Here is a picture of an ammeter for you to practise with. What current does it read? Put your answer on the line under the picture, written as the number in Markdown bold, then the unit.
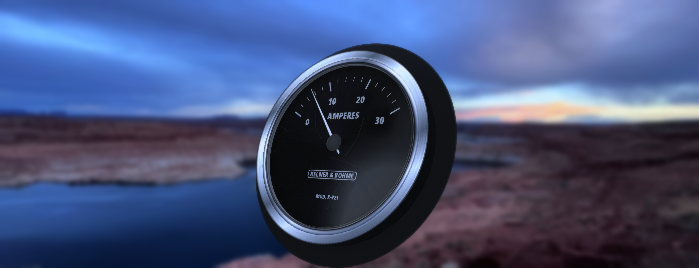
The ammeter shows **6** A
